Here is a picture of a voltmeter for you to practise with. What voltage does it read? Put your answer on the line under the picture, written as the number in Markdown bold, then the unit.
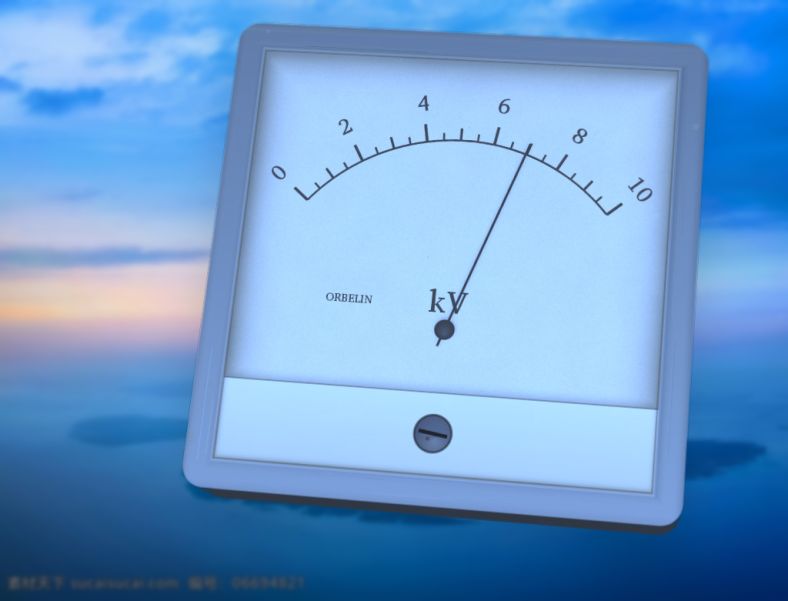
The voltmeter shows **7** kV
